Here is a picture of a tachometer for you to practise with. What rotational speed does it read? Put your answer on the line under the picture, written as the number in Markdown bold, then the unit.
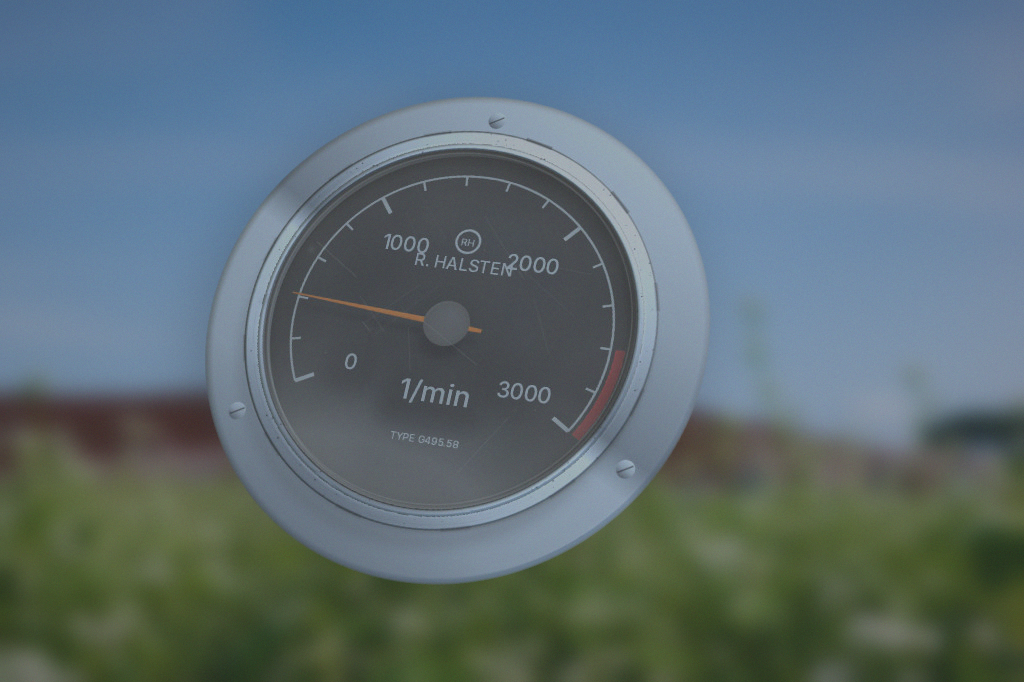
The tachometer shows **400** rpm
